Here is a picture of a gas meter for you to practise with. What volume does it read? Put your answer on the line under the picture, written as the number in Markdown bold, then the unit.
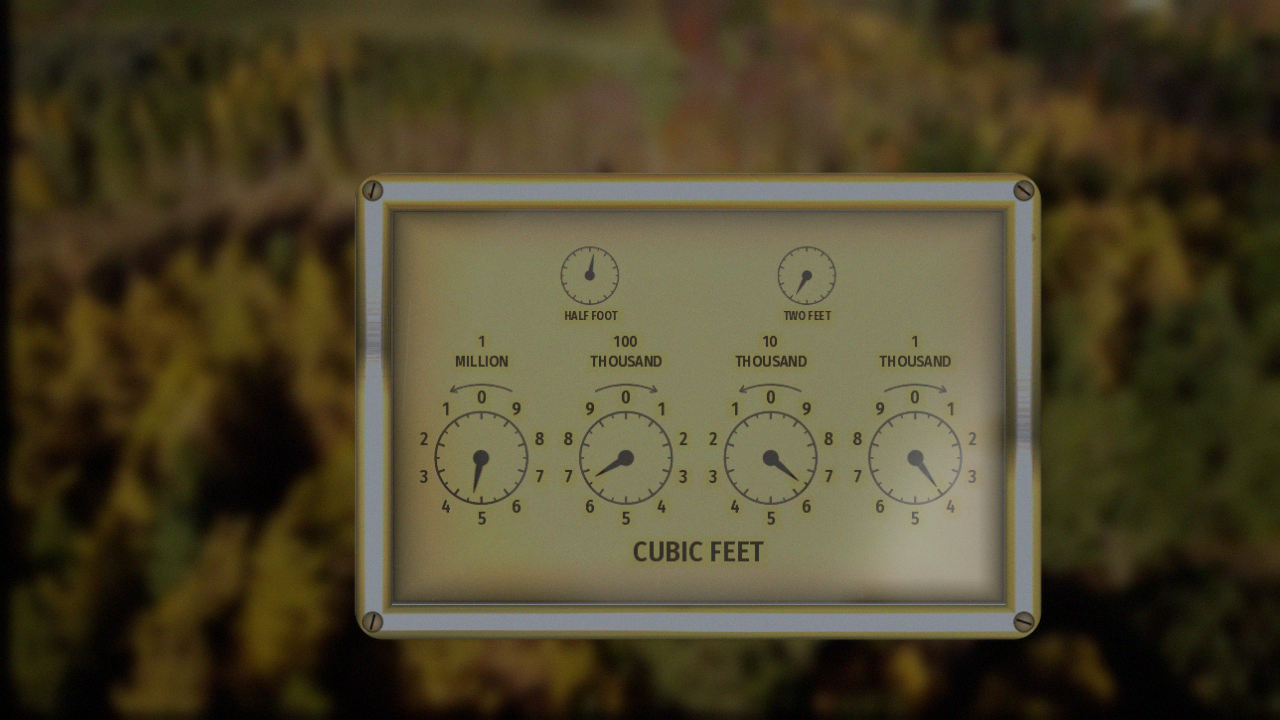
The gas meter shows **466400** ft³
